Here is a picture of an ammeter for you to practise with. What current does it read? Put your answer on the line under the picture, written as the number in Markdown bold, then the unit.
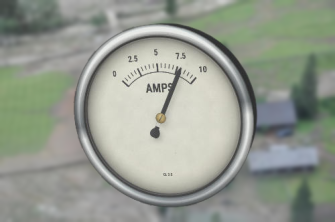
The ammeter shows **8** A
